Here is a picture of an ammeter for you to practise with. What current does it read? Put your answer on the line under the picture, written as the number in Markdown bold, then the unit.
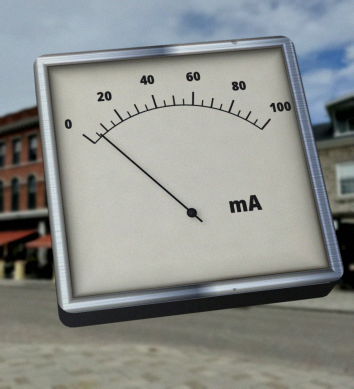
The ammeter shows **5** mA
